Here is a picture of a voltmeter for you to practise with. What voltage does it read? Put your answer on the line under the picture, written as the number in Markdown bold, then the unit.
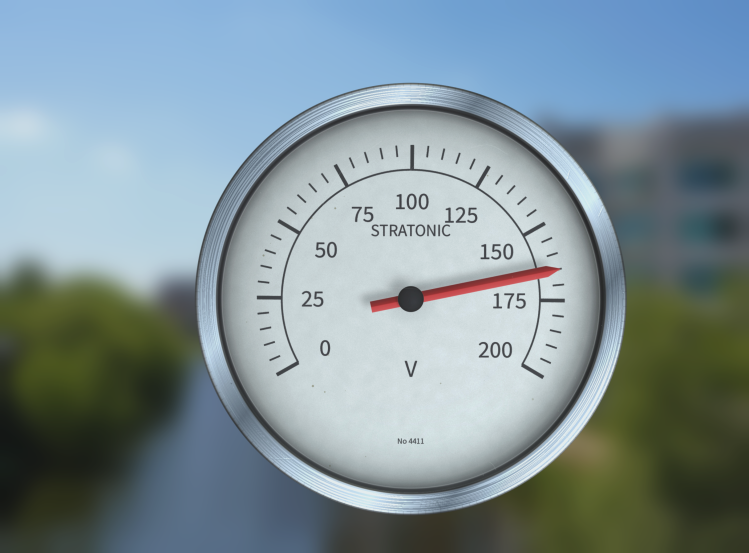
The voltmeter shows **165** V
